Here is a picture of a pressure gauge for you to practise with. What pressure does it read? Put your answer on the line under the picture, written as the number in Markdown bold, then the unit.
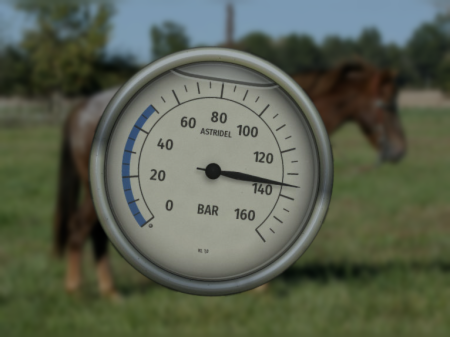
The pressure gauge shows **135** bar
